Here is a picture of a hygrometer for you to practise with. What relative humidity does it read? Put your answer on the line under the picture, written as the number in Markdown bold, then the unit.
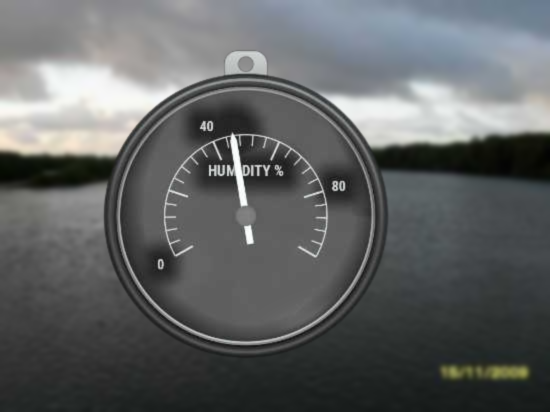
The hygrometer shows **46** %
